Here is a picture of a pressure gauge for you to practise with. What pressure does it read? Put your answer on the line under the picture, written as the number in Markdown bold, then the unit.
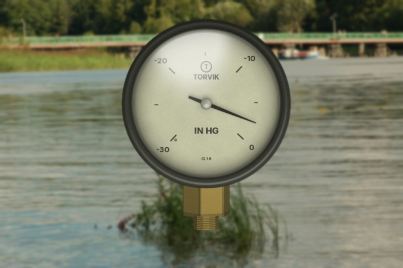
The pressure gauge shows **-2.5** inHg
